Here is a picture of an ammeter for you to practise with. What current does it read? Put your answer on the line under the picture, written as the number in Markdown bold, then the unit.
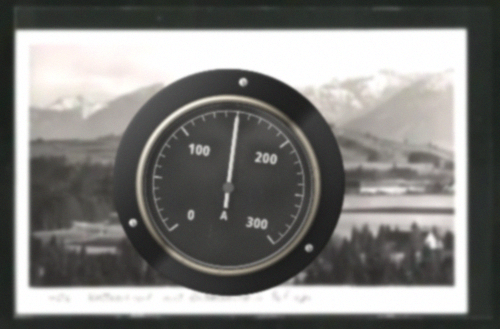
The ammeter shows **150** A
